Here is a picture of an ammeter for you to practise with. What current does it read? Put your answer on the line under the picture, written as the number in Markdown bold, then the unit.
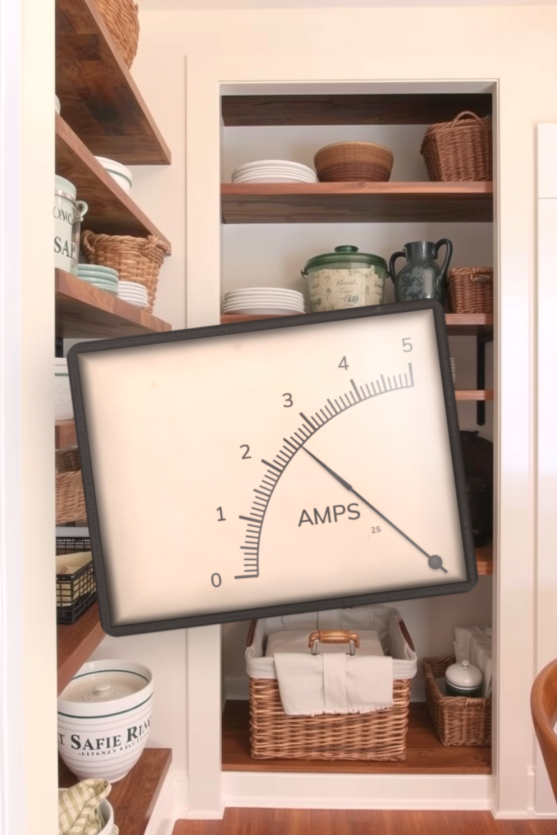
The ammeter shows **2.6** A
